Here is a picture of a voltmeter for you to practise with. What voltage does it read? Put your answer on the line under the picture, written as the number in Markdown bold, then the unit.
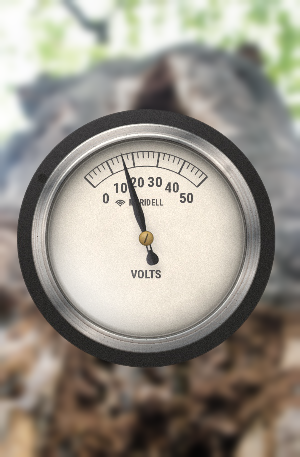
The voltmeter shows **16** V
